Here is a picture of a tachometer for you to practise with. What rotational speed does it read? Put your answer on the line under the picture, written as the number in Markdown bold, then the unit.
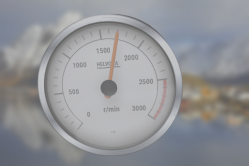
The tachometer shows **1700** rpm
